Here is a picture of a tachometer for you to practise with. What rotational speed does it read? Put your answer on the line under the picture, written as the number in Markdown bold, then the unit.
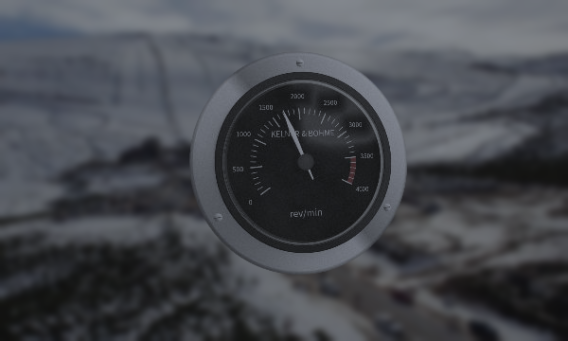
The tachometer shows **1700** rpm
